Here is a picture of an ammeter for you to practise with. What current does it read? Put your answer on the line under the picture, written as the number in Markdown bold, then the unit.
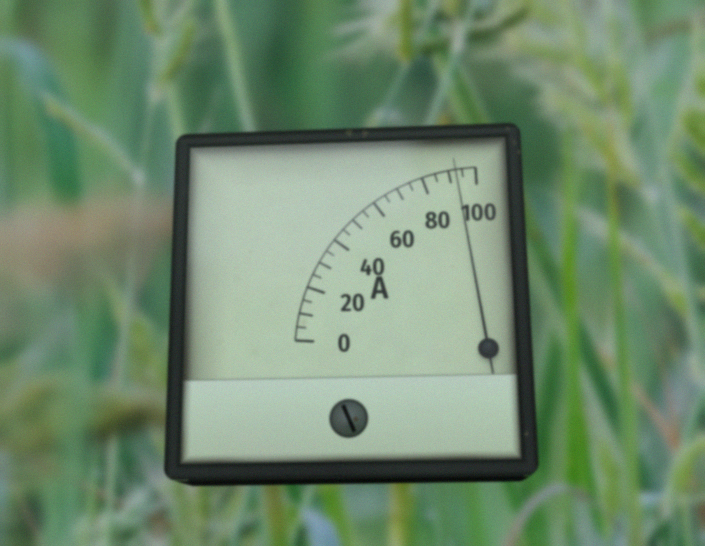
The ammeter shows **92.5** A
